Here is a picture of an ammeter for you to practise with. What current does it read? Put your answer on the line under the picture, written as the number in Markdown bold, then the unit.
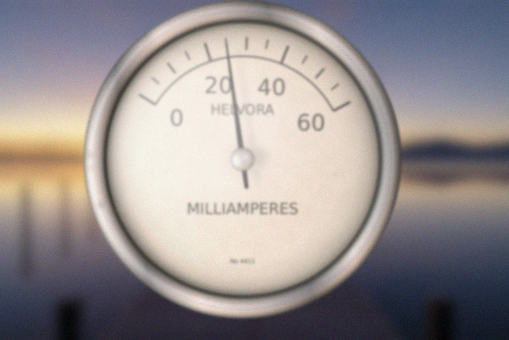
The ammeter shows **25** mA
